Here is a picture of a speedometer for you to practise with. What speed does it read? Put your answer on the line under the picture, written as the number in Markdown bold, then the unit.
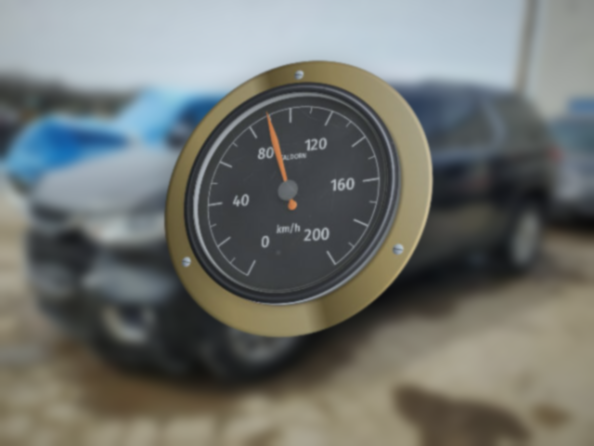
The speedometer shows **90** km/h
